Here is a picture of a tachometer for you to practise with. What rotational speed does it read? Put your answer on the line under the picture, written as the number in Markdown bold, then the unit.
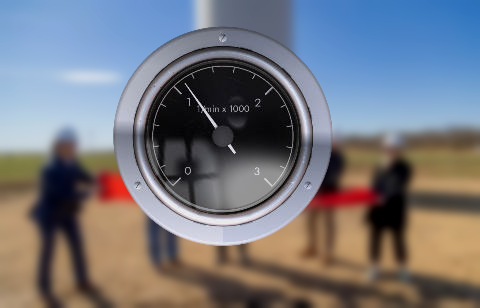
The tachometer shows **1100** rpm
